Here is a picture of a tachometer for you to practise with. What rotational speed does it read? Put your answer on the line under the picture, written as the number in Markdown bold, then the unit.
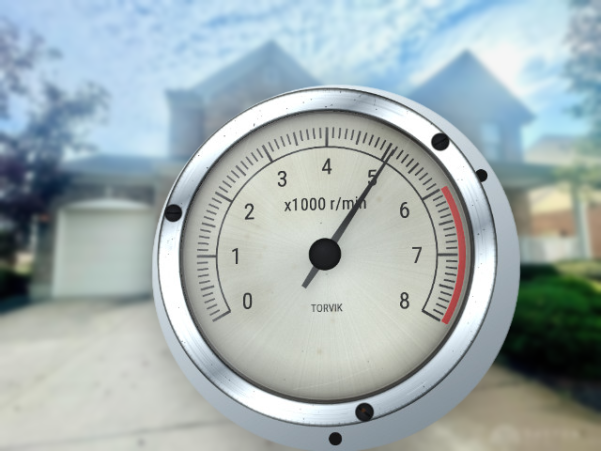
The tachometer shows **5100** rpm
